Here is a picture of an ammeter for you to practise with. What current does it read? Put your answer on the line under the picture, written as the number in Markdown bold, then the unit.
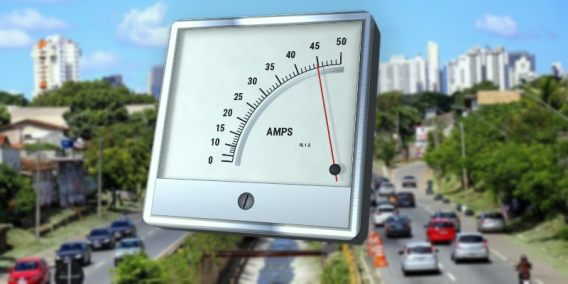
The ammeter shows **45** A
